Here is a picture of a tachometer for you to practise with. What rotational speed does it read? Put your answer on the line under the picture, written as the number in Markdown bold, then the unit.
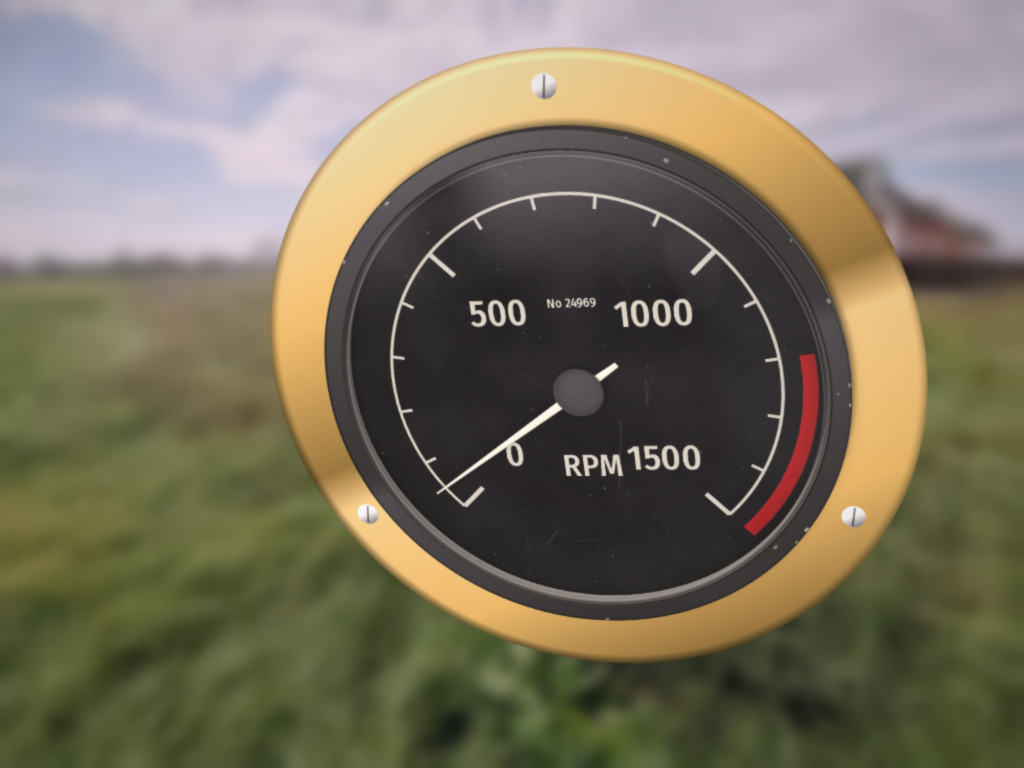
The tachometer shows **50** rpm
